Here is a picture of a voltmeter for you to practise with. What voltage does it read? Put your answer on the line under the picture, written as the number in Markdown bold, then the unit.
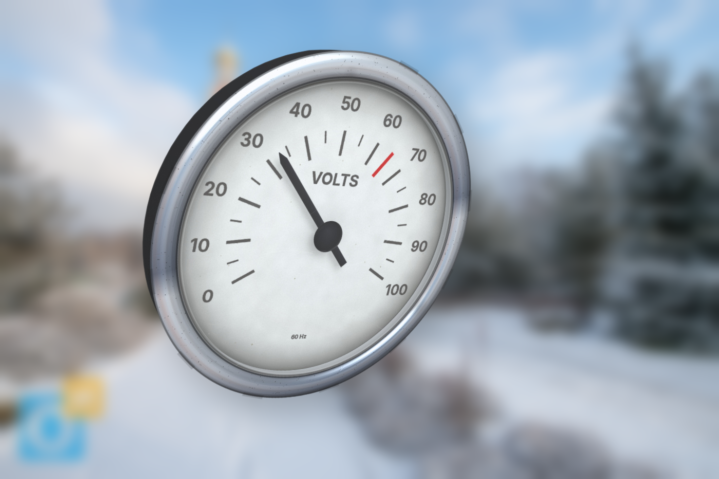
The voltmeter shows **32.5** V
